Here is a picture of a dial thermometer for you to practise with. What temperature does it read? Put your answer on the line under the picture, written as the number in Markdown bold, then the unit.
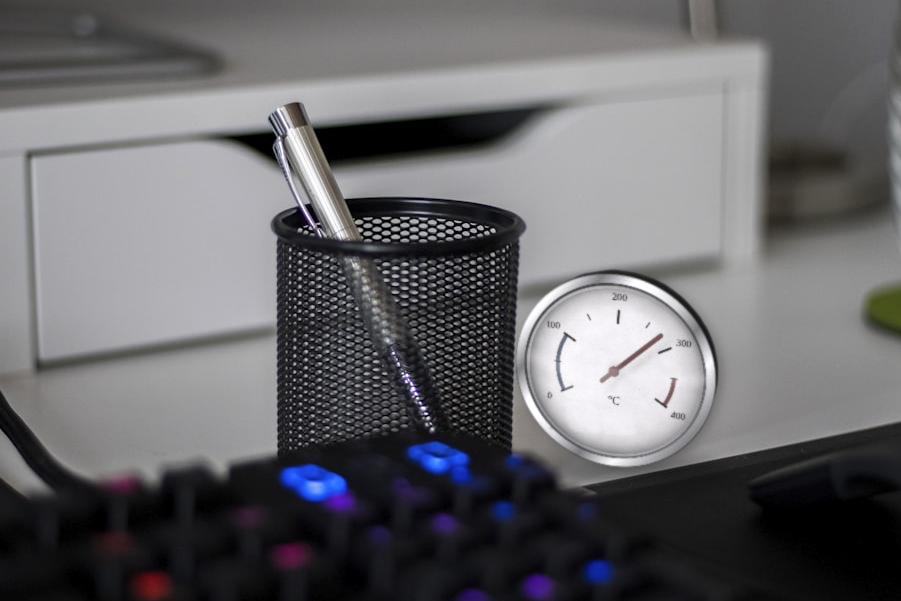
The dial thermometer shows **275** °C
